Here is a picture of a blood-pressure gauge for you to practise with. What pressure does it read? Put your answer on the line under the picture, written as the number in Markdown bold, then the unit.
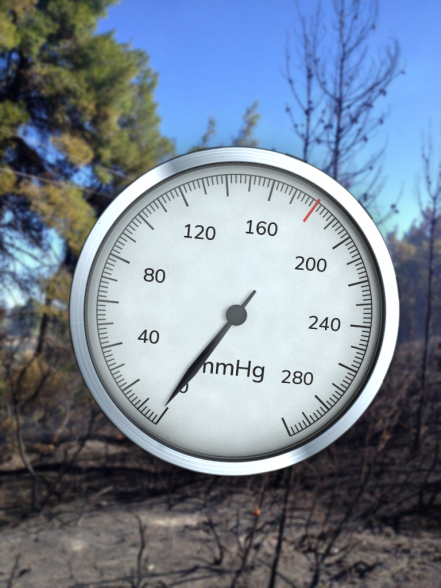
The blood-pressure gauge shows **2** mmHg
